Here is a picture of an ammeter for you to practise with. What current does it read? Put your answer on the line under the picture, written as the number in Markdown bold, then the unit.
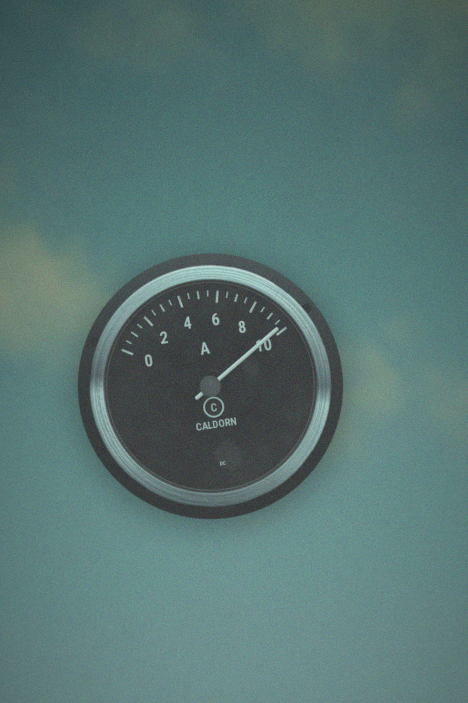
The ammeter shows **9.75** A
